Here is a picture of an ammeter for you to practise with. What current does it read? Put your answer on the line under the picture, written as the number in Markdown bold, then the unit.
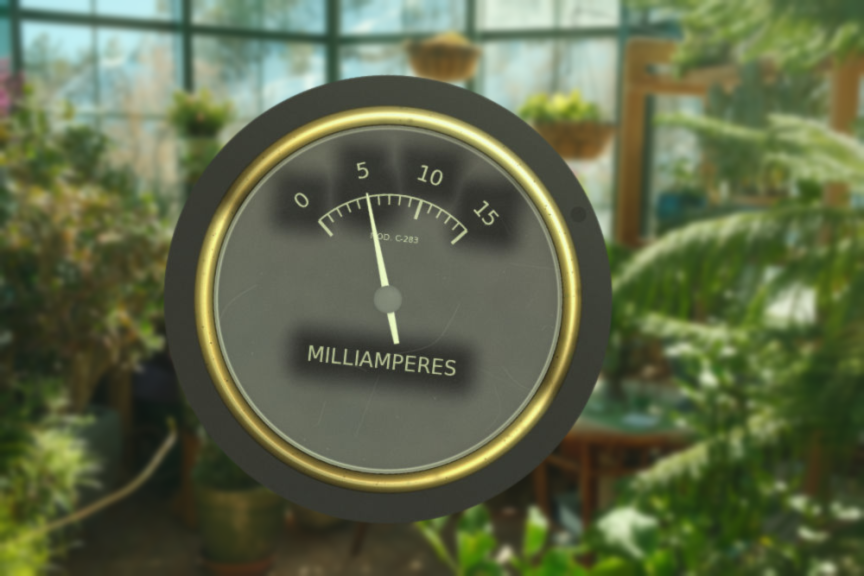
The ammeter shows **5** mA
